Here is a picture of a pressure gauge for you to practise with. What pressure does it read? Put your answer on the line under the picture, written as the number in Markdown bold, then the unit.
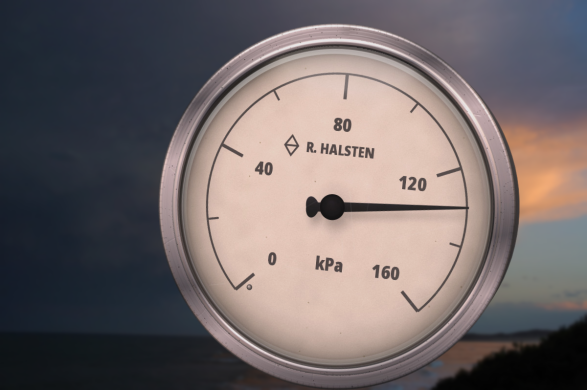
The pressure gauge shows **130** kPa
